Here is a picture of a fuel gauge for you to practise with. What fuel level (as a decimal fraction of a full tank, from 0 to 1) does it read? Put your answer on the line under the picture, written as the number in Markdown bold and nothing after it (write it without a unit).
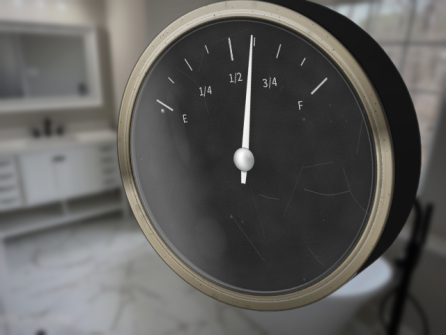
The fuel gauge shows **0.625**
